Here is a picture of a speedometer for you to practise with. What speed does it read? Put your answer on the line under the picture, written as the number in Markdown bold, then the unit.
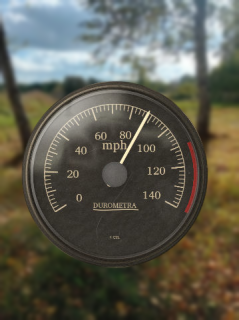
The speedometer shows **88** mph
